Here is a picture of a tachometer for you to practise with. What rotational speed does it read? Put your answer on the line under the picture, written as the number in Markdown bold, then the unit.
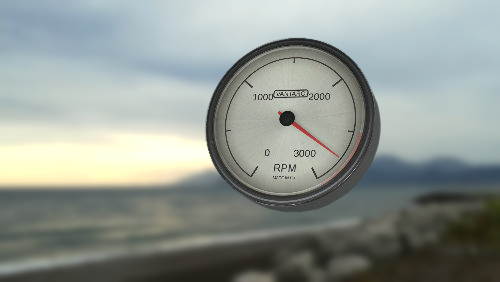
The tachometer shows **2750** rpm
